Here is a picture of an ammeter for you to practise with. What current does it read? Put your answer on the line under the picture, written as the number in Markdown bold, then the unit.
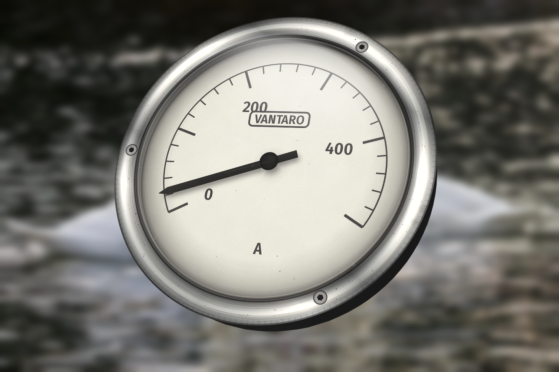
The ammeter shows **20** A
